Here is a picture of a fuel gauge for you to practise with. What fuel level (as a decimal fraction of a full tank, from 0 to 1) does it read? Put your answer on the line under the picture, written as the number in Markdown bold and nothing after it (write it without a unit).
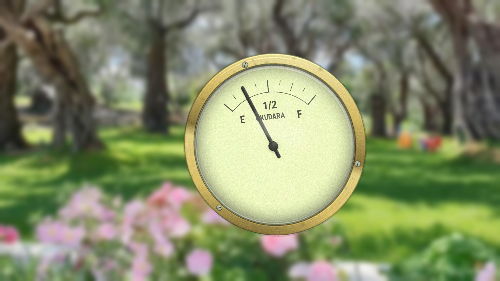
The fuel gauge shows **0.25**
